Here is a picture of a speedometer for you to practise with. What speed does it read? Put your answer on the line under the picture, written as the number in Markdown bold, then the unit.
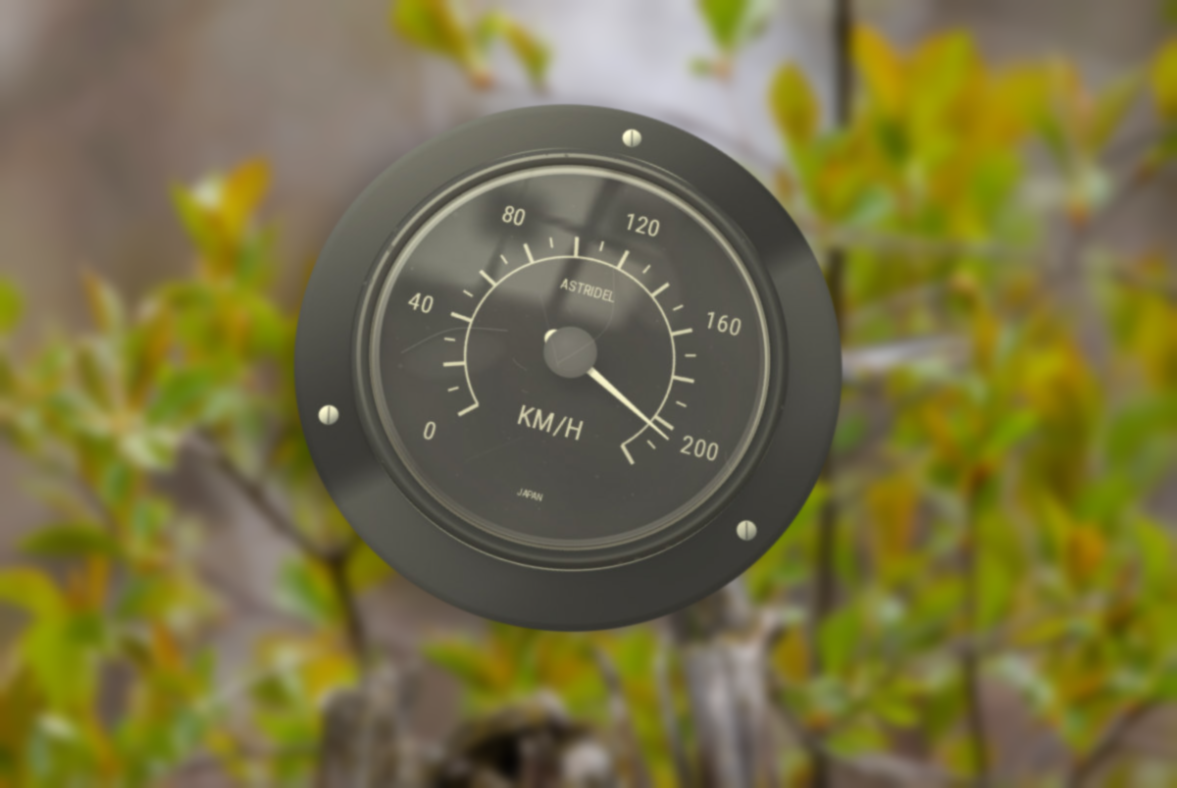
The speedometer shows **205** km/h
